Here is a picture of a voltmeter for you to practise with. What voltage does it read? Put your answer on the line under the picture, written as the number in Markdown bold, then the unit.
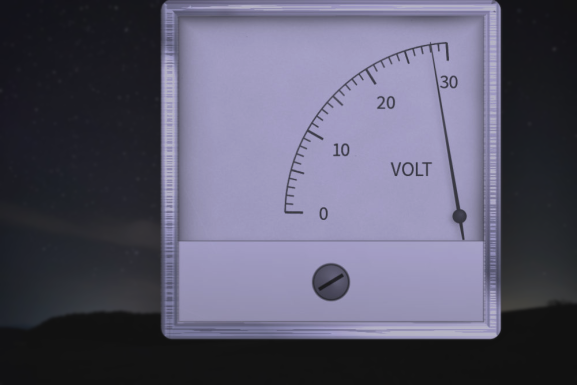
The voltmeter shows **28** V
